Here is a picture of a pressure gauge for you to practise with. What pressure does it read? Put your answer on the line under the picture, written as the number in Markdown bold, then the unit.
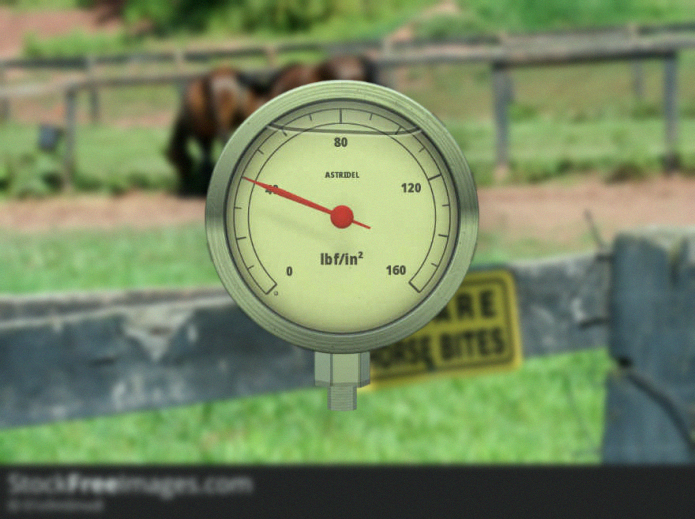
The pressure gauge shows **40** psi
